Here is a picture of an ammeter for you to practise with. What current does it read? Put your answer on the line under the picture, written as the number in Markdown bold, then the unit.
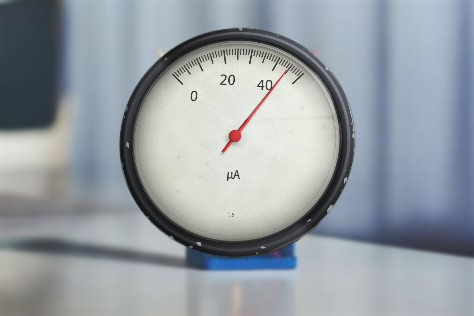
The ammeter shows **45** µA
